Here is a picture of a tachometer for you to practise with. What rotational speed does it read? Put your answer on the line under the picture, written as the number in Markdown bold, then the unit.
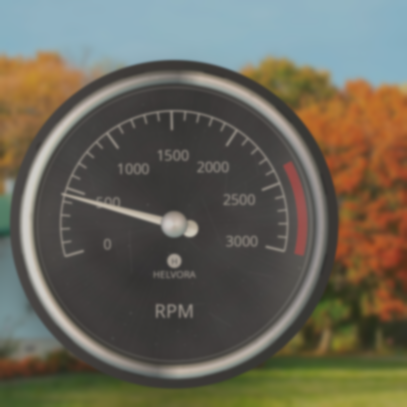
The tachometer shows **450** rpm
